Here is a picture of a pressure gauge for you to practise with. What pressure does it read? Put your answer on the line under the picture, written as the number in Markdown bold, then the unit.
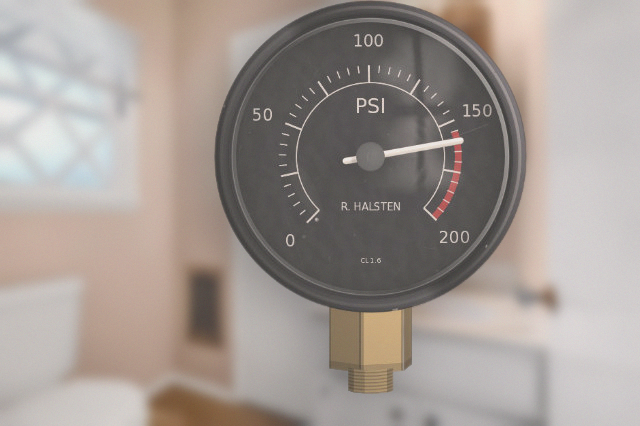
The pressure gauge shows **160** psi
